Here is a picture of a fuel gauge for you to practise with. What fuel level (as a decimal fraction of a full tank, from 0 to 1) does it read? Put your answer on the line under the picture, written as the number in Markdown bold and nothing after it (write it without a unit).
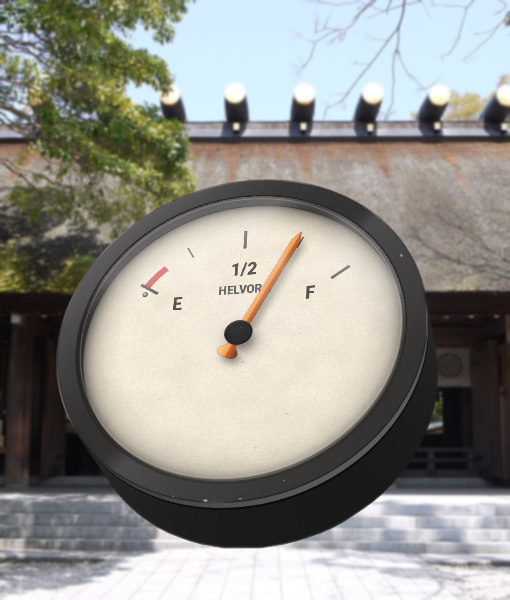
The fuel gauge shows **0.75**
